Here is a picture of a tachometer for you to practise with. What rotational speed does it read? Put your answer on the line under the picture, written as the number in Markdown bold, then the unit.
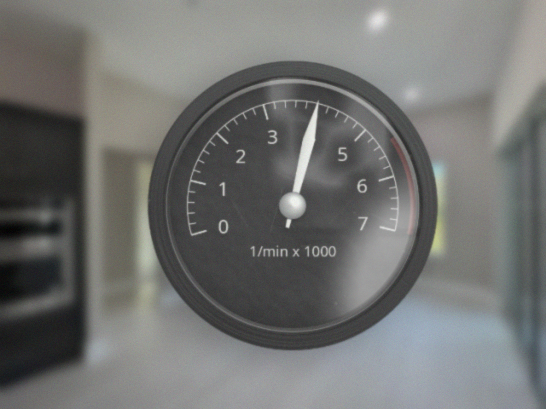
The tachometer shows **4000** rpm
